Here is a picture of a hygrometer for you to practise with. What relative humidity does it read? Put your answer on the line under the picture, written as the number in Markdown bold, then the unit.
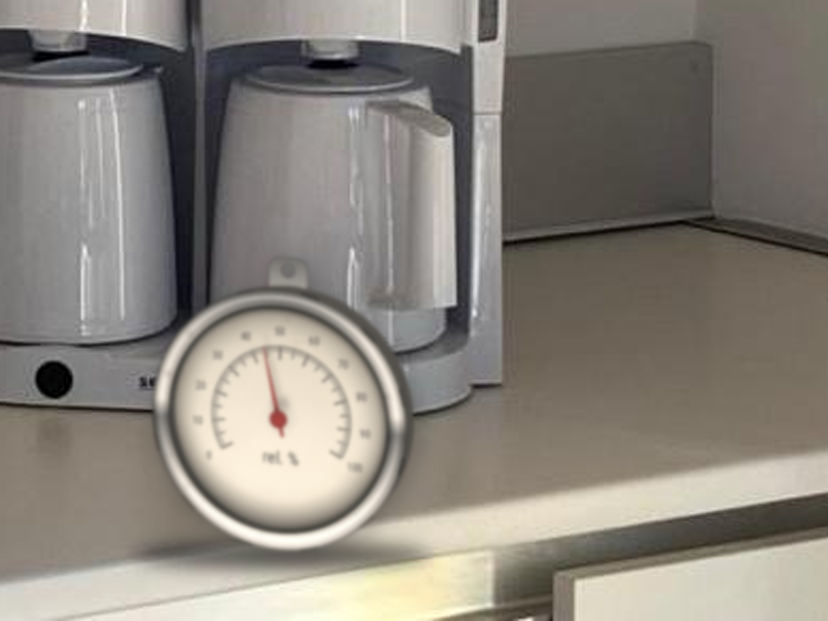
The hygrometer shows **45** %
